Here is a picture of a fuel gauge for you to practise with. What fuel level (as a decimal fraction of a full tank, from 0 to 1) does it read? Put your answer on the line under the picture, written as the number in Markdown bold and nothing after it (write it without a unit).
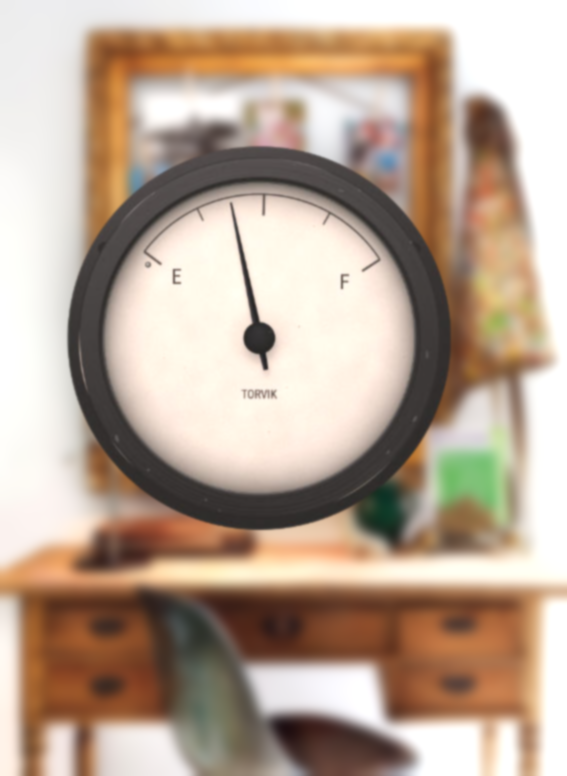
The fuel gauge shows **0.375**
